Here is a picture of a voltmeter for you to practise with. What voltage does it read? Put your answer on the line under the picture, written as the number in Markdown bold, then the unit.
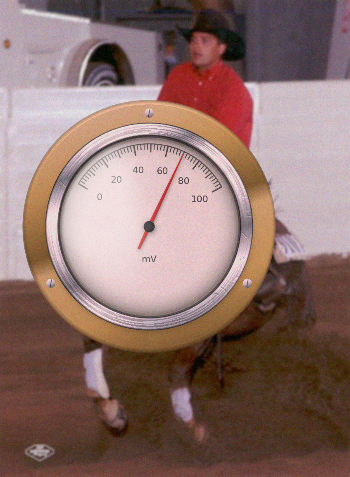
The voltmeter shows **70** mV
